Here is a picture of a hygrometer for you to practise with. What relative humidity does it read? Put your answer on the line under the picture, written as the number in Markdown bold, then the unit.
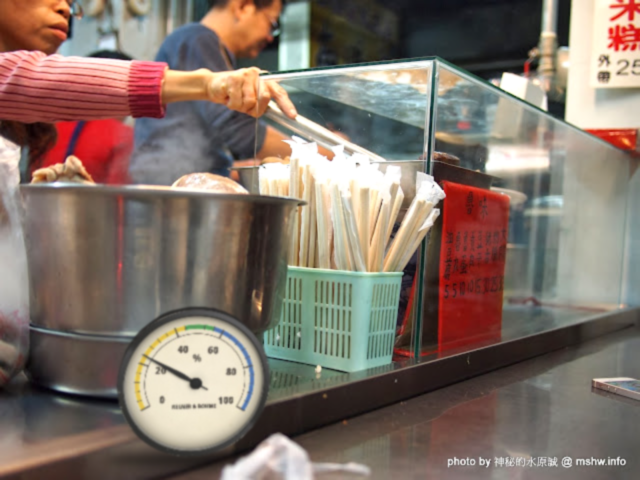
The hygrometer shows **24** %
